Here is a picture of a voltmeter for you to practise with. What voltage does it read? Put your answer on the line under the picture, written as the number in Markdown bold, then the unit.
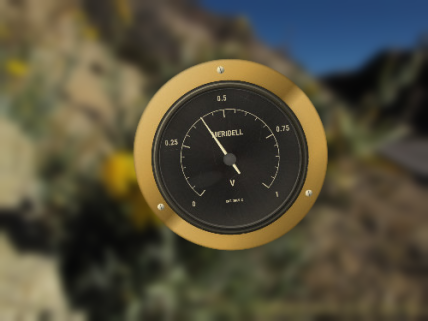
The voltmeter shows **0.4** V
